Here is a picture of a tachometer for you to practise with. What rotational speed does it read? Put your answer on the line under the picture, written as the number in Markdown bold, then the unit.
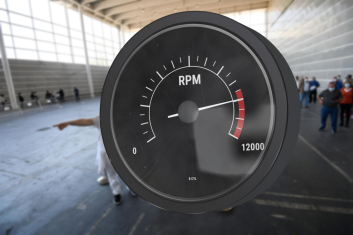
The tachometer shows **10000** rpm
